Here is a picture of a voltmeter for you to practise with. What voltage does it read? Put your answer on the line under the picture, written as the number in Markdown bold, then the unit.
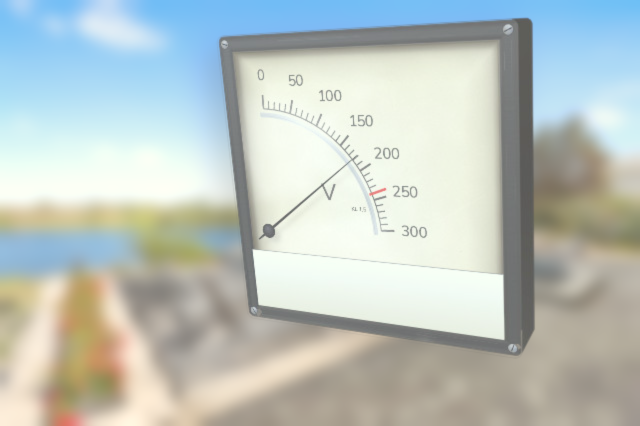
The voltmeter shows **180** V
